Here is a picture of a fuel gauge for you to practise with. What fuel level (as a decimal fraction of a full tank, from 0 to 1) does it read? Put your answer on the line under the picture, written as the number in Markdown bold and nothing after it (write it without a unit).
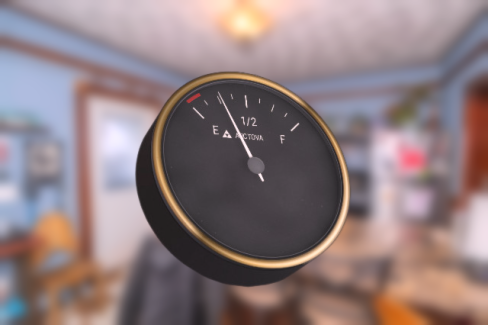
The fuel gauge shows **0.25**
